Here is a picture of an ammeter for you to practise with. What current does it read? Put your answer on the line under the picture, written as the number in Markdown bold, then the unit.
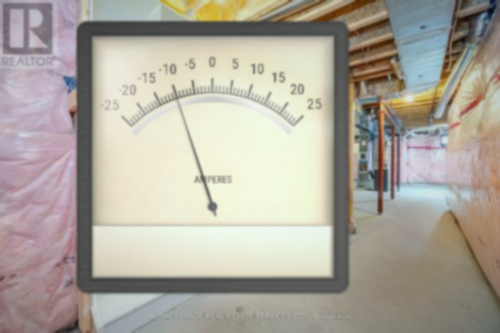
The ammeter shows **-10** A
